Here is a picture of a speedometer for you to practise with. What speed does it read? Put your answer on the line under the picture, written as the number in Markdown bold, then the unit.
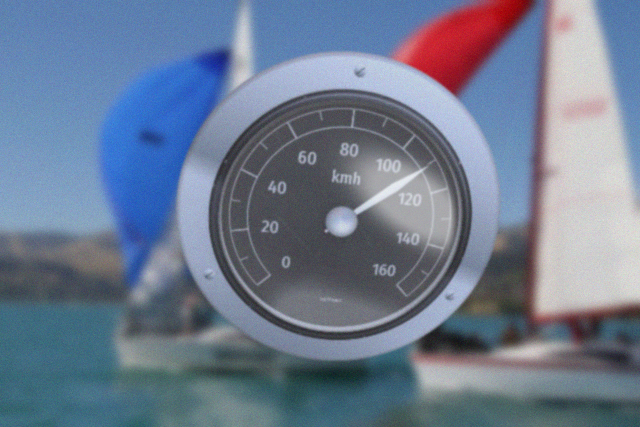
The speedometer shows **110** km/h
